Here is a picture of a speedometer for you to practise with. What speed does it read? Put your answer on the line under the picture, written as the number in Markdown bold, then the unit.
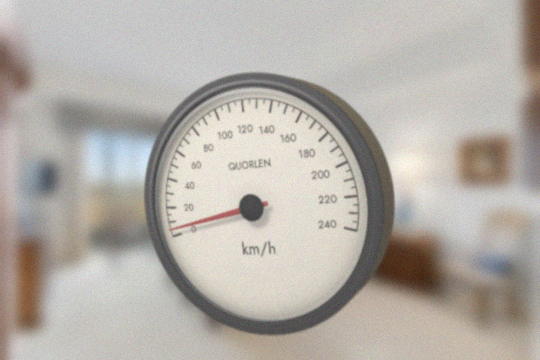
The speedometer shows **5** km/h
